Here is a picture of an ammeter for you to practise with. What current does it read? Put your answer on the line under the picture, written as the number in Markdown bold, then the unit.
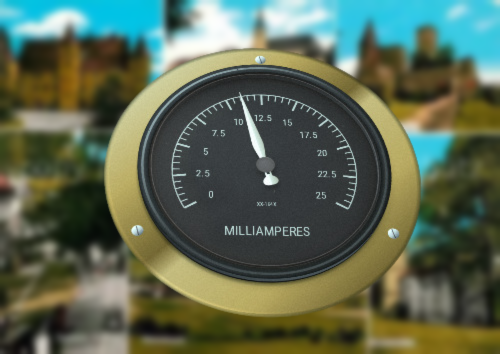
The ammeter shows **11** mA
